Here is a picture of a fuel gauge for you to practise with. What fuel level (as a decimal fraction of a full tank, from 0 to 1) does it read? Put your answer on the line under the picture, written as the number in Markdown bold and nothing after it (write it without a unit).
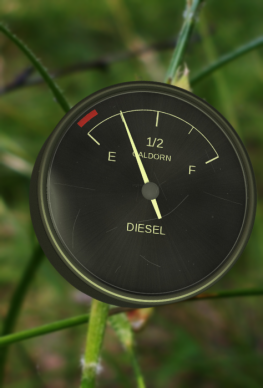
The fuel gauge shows **0.25**
